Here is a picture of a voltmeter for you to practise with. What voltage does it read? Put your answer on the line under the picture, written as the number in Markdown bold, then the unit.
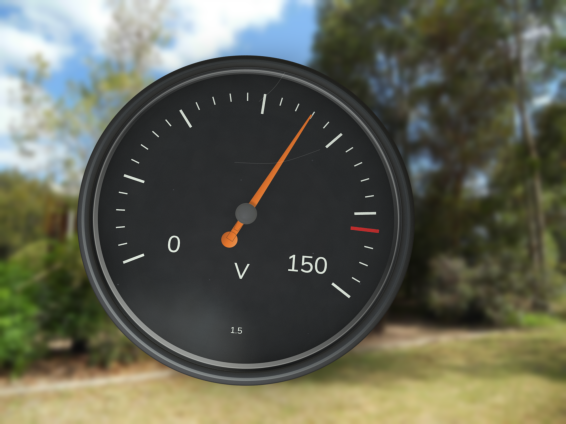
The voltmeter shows **90** V
